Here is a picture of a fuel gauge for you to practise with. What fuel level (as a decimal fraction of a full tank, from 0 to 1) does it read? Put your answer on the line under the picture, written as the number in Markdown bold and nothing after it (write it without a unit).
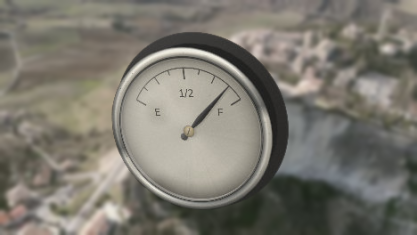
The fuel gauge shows **0.875**
